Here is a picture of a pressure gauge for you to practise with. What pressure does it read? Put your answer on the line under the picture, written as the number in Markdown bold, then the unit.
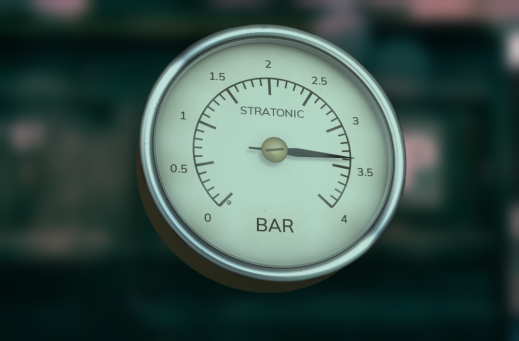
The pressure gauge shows **3.4** bar
